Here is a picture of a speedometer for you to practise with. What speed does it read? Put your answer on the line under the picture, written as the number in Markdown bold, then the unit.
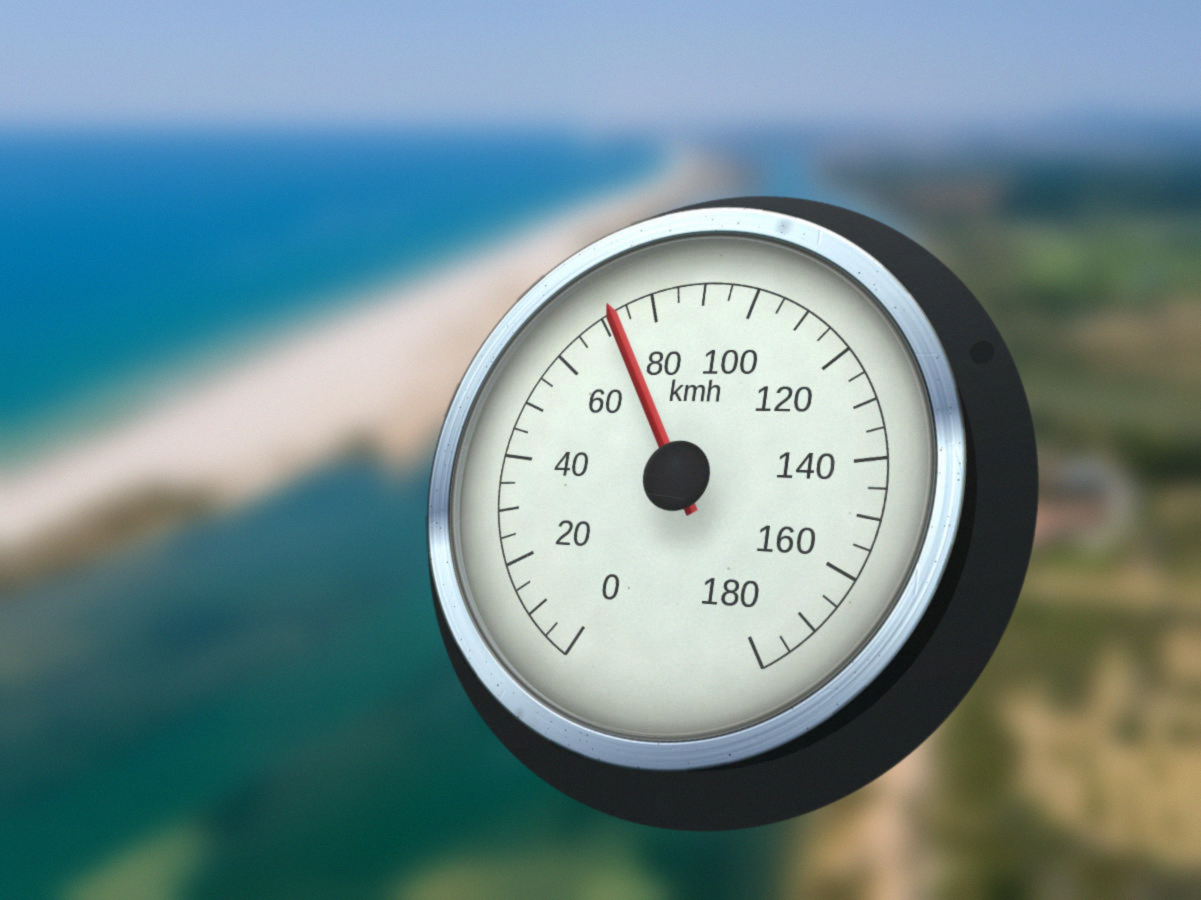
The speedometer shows **72.5** km/h
